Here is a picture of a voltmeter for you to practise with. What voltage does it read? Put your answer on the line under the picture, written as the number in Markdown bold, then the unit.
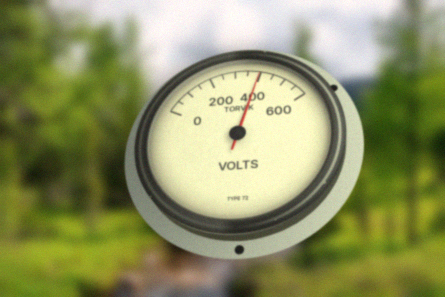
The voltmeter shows **400** V
